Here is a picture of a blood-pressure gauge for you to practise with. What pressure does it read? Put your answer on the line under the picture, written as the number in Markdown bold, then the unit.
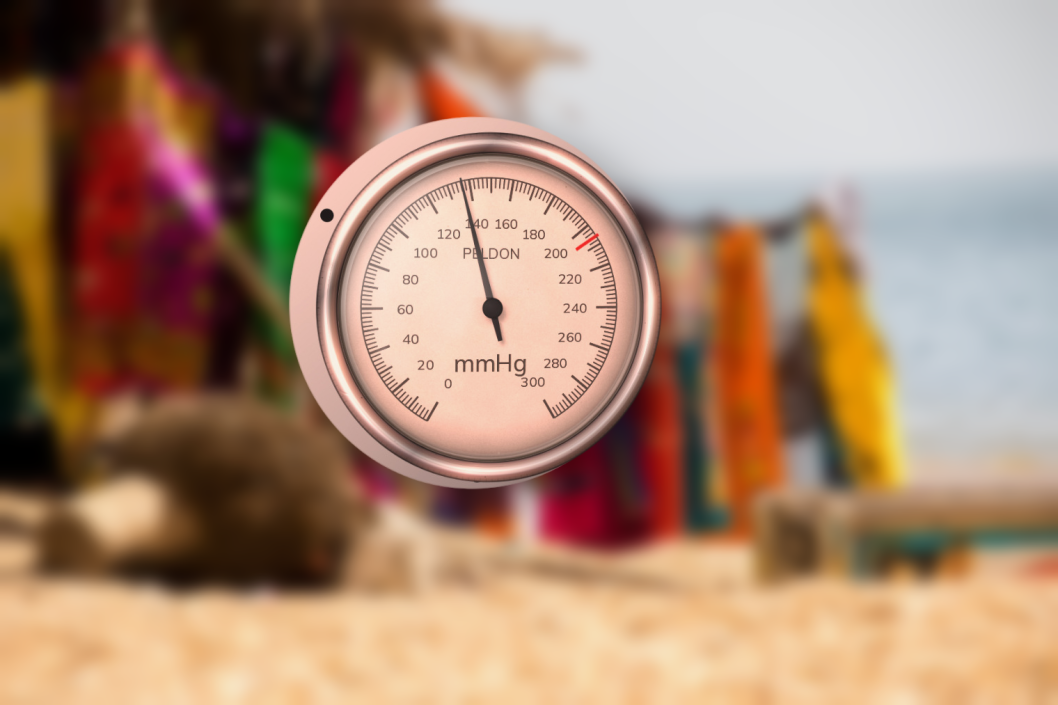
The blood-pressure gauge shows **136** mmHg
